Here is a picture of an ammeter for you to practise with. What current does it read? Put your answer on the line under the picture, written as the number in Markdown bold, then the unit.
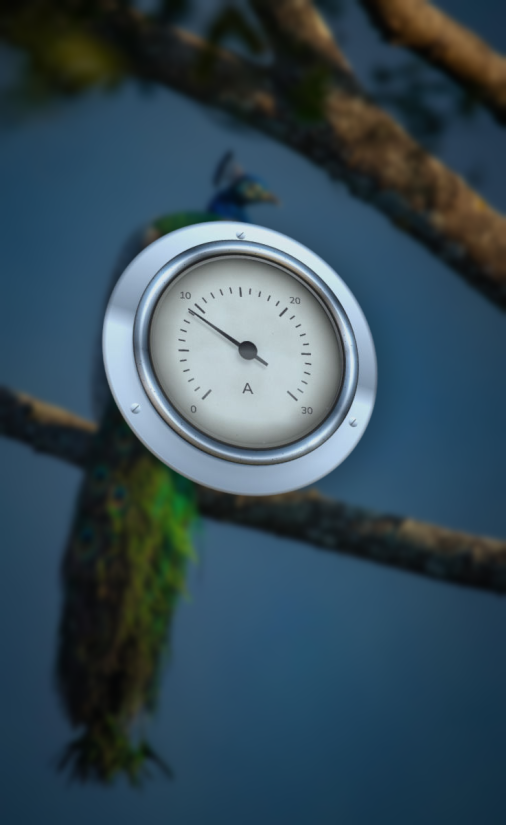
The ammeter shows **9** A
